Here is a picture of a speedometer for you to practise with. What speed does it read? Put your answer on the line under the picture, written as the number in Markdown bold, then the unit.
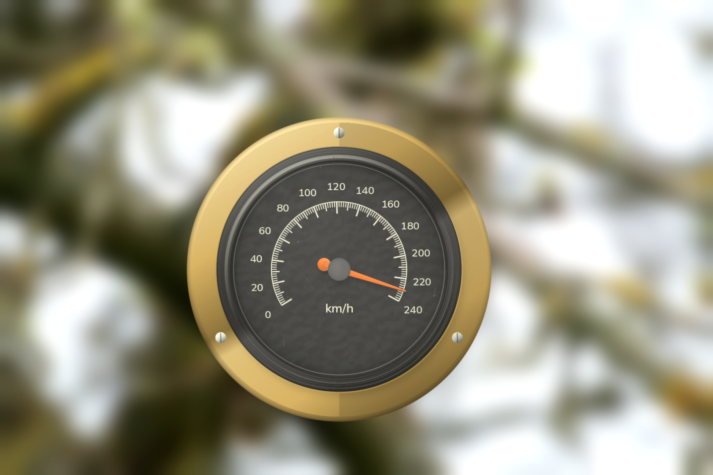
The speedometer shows **230** km/h
